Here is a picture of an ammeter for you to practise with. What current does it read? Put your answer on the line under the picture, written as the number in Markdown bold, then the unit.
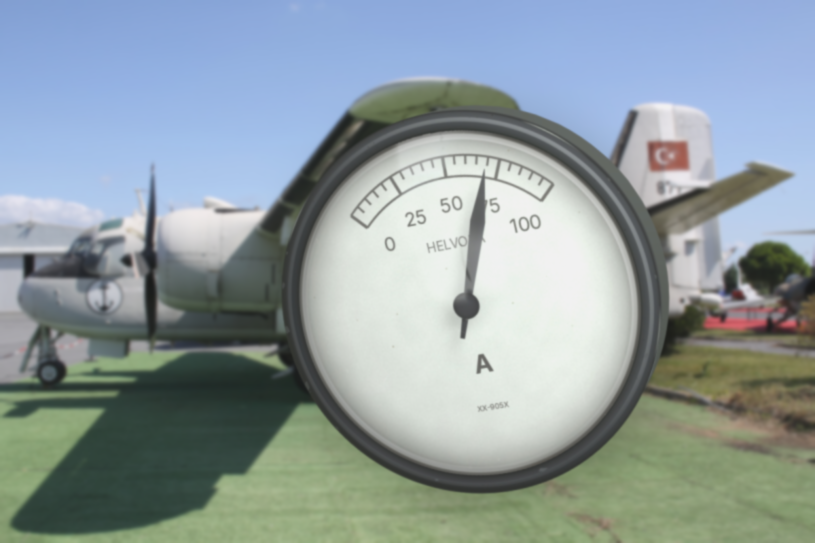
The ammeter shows **70** A
